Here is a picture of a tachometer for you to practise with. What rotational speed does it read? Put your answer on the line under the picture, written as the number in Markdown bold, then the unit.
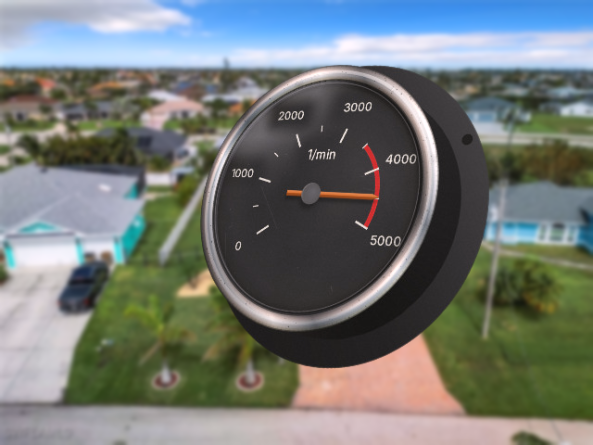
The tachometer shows **4500** rpm
